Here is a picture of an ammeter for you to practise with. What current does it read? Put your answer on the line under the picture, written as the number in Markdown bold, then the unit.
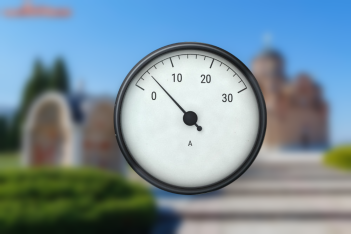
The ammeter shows **4** A
